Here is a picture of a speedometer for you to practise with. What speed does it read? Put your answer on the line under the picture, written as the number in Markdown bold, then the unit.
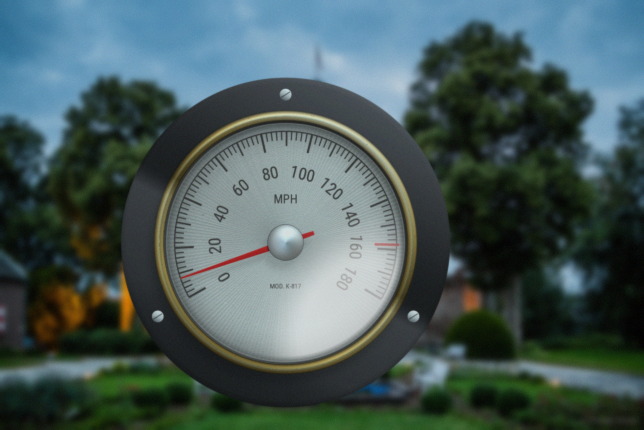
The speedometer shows **8** mph
